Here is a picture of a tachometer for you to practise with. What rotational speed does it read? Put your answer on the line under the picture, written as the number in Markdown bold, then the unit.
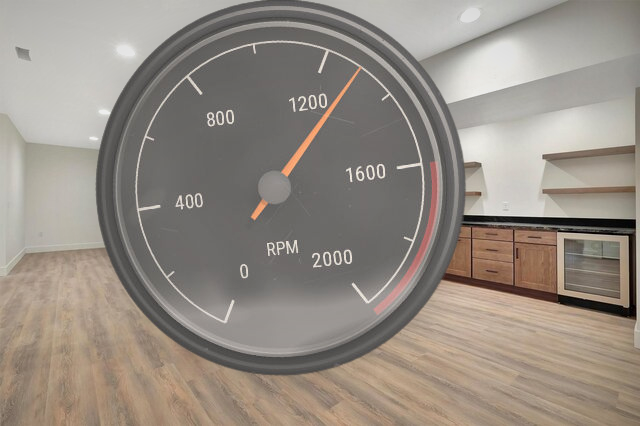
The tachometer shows **1300** rpm
